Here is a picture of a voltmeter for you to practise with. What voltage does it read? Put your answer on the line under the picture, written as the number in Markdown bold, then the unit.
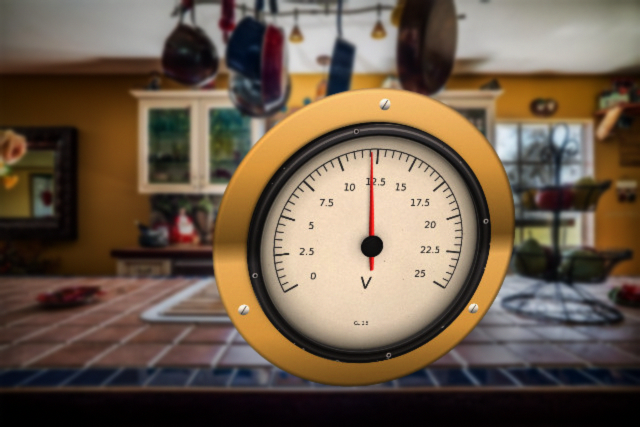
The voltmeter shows **12** V
